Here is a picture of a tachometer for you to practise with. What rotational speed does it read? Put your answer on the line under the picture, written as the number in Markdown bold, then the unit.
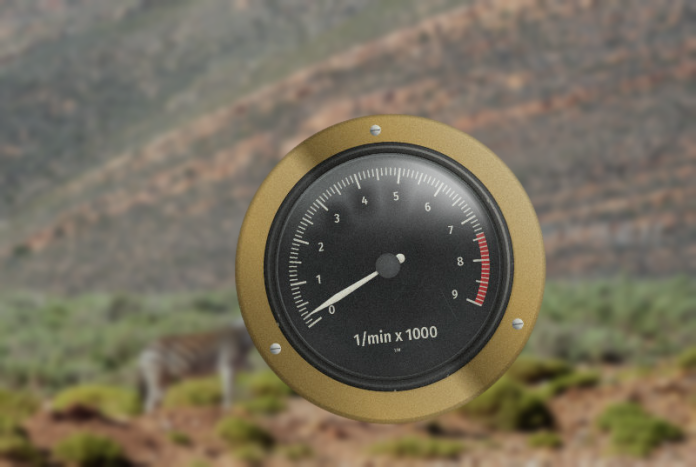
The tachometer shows **200** rpm
